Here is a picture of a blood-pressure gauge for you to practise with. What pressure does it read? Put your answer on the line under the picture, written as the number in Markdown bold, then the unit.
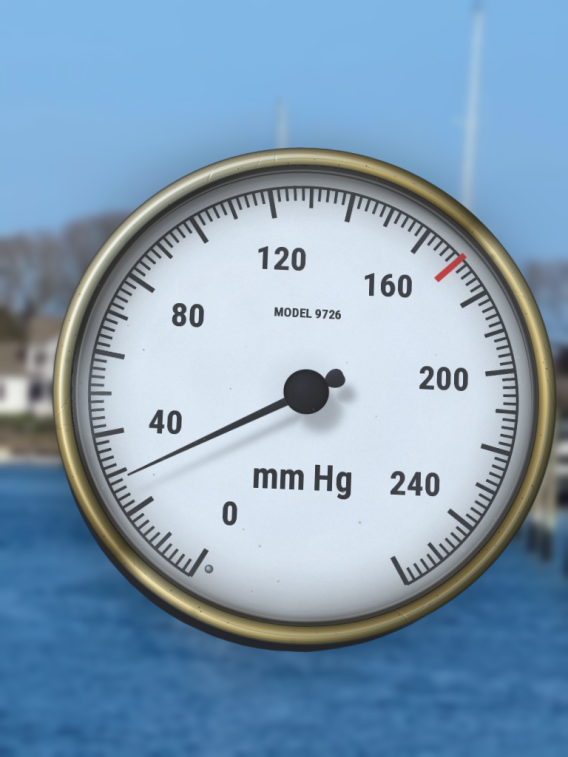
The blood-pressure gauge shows **28** mmHg
